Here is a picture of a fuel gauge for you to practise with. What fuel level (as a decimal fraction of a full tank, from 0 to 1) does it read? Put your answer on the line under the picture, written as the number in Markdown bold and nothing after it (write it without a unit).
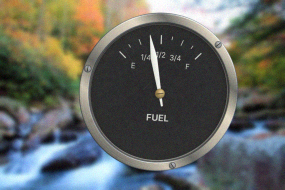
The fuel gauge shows **0.375**
